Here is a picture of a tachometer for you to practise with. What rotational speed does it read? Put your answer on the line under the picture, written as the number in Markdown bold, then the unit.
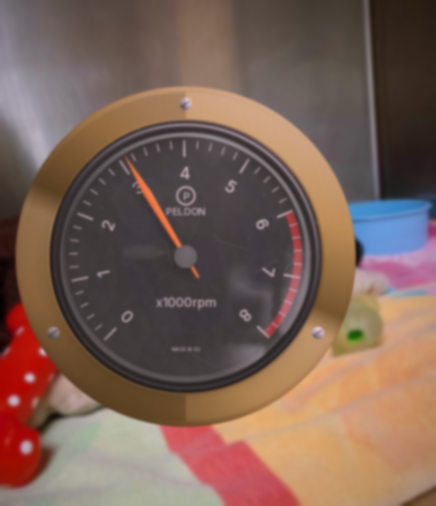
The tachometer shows **3100** rpm
